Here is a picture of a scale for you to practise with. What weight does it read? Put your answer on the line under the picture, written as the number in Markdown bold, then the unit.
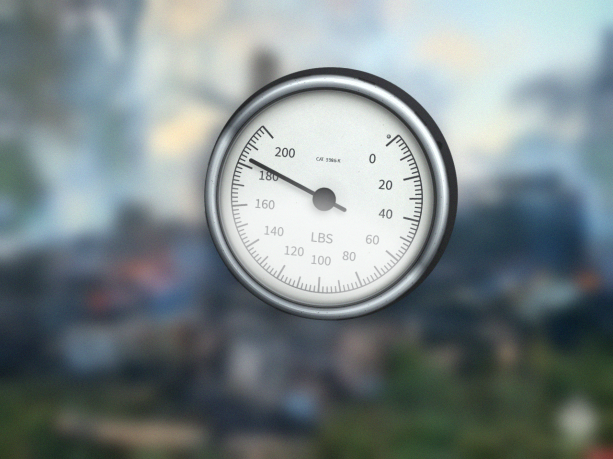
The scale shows **184** lb
